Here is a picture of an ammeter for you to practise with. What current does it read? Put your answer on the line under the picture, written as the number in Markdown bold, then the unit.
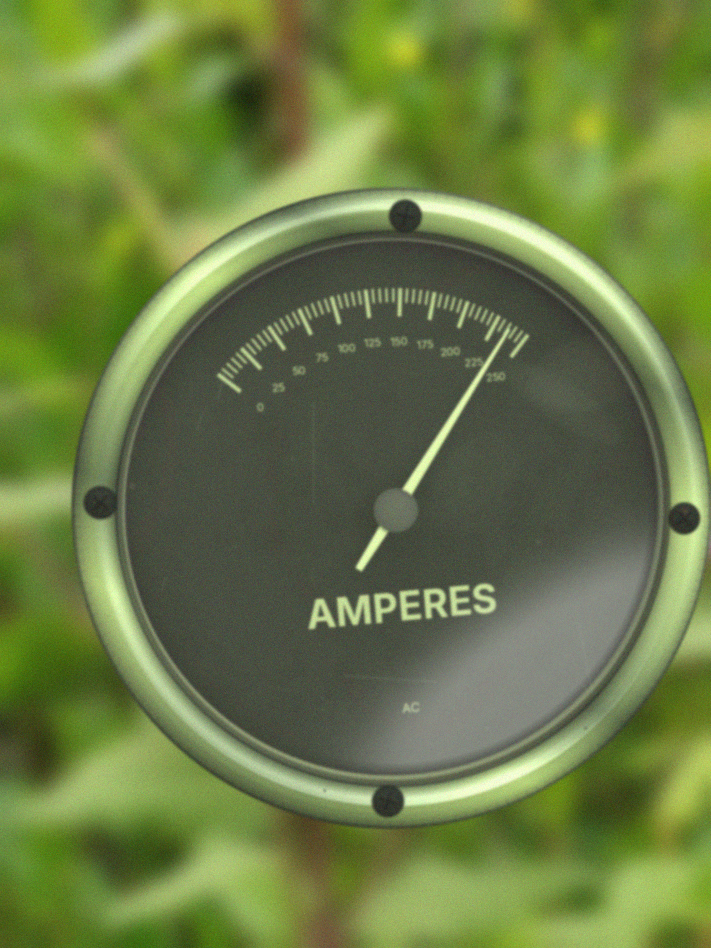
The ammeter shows **235** A
